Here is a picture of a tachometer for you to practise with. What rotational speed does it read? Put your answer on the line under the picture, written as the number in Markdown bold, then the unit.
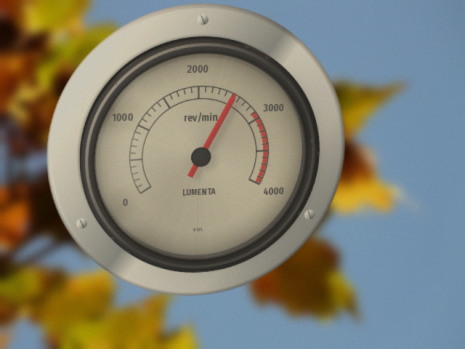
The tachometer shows **2500** rpm
